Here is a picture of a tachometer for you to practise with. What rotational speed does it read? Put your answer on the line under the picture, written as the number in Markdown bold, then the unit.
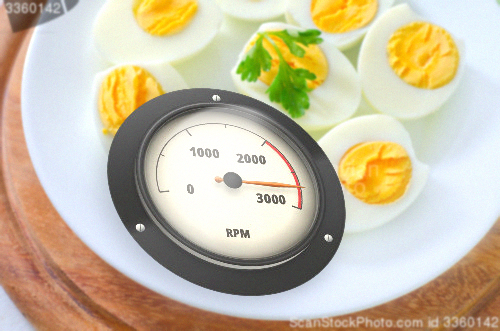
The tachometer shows **2750** rpm
